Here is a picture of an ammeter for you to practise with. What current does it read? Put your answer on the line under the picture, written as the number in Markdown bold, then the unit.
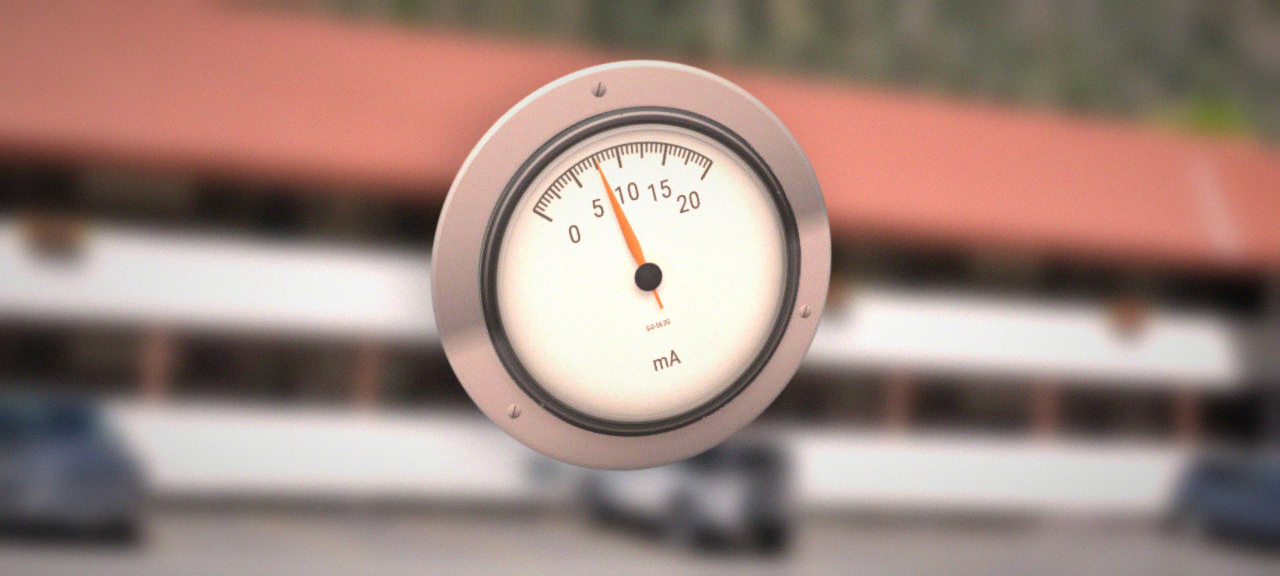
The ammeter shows **7.5** mA
